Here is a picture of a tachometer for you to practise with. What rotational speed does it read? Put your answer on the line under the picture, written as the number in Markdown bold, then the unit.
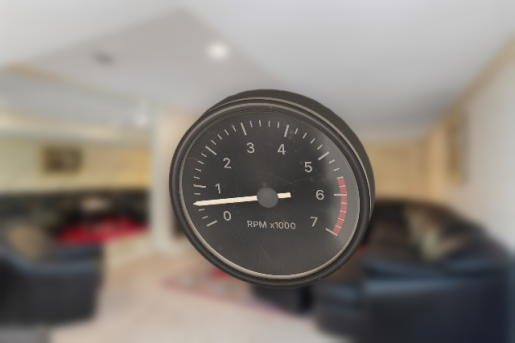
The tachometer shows **600** rpm
